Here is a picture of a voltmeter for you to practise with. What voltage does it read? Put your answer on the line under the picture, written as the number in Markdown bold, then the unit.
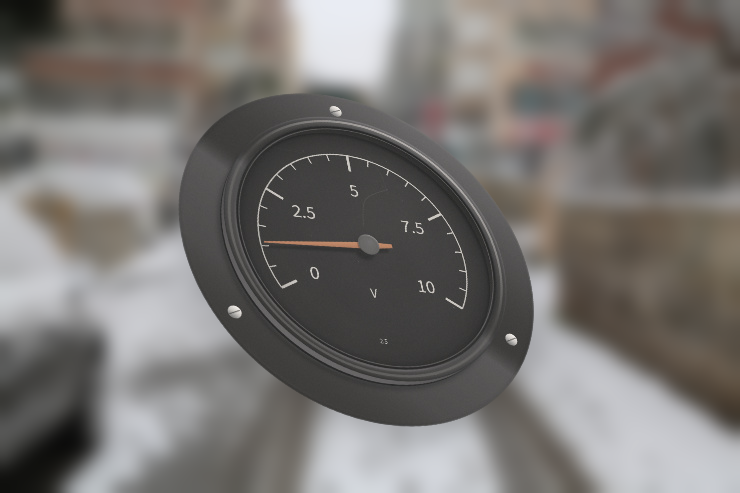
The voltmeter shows **1** V
